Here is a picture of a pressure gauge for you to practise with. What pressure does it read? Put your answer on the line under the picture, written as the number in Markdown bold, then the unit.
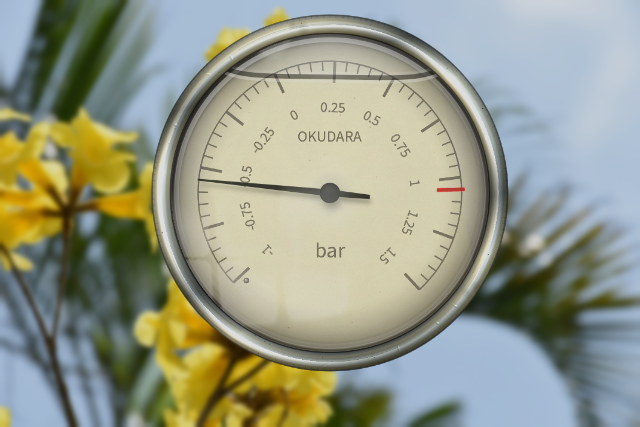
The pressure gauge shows **-0.55** bar
